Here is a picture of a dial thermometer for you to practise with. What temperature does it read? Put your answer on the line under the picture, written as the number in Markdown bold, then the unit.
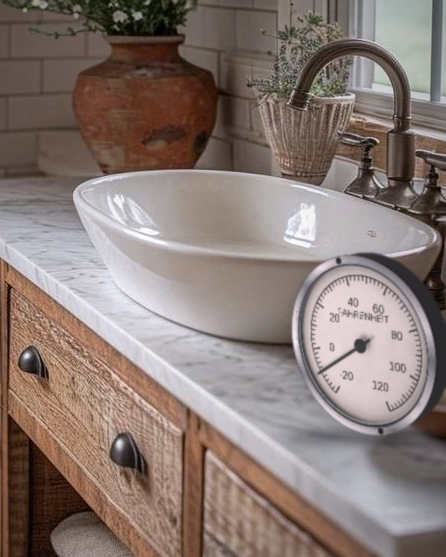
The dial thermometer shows **-10** °F
